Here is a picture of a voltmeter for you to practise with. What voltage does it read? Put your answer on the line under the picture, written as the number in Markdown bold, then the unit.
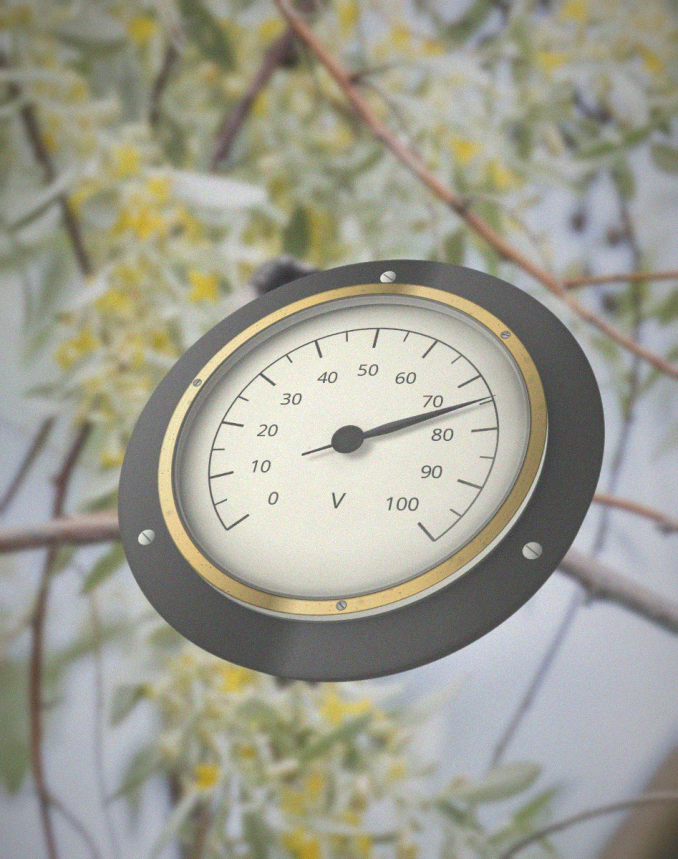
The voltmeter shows **75** V
